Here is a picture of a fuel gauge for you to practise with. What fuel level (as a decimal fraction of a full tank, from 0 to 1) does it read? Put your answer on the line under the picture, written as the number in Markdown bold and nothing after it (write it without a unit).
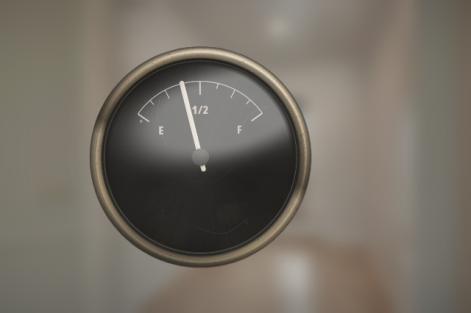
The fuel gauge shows **0.375**
